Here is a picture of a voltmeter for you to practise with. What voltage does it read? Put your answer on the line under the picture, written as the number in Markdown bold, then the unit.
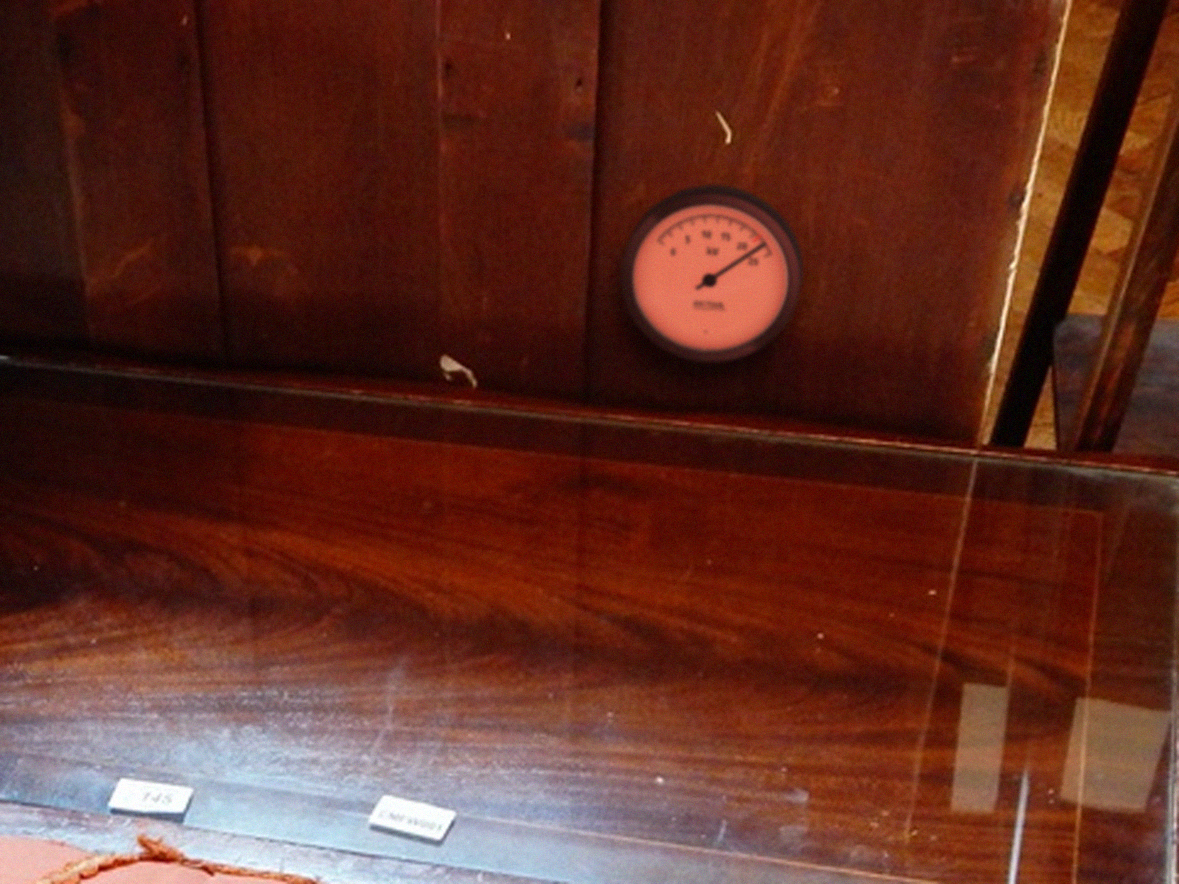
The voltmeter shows **22.5** kV
